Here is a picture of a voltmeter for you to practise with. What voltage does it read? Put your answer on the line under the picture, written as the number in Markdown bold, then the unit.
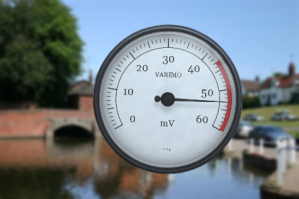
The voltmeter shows **53** mV
